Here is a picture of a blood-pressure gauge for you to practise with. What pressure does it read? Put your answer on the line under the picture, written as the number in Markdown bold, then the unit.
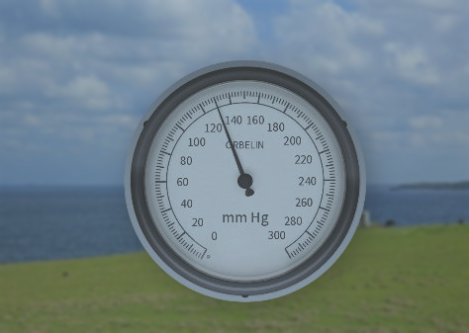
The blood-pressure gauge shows **130** mmHg
